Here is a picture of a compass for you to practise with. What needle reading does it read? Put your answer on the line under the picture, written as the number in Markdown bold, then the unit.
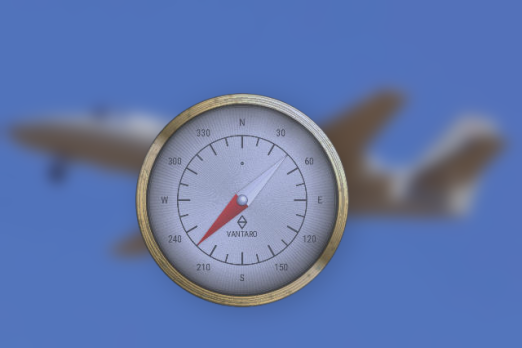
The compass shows **225** °
